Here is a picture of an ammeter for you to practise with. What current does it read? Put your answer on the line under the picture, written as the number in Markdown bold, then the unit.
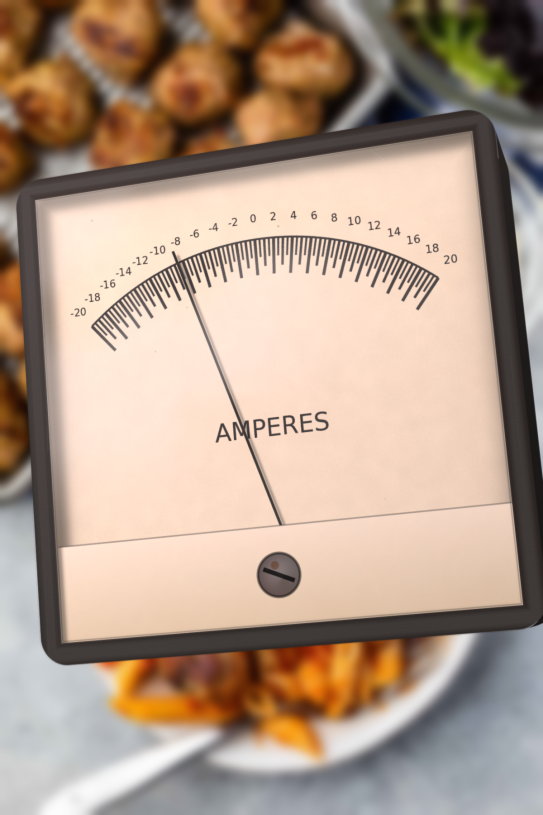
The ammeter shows **-8.5** A
